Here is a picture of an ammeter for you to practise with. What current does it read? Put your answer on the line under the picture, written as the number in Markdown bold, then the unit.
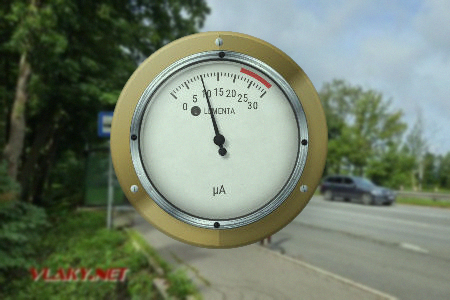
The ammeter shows **10** µA
